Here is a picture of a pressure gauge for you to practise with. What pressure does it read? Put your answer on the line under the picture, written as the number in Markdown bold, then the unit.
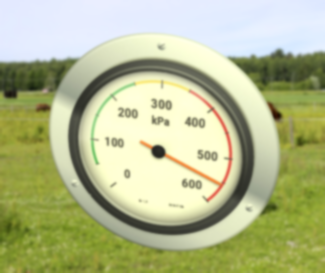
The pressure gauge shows **550** kPa
